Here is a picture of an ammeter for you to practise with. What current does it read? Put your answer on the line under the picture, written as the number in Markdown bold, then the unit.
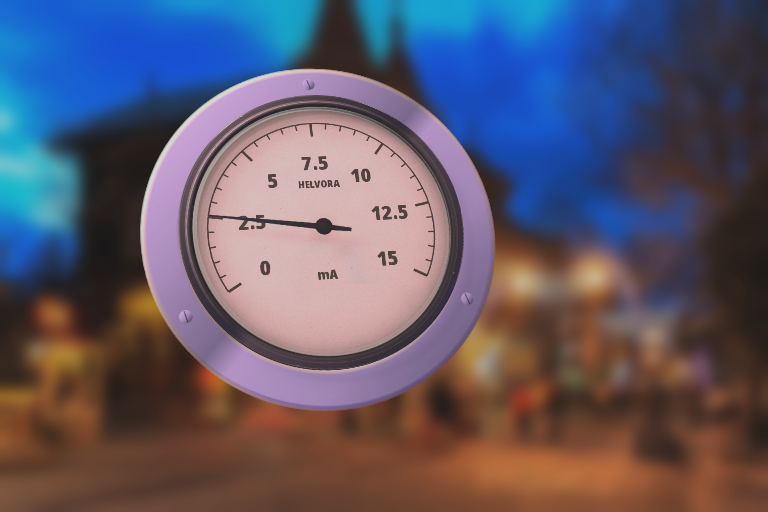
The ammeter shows **2.5** mA
